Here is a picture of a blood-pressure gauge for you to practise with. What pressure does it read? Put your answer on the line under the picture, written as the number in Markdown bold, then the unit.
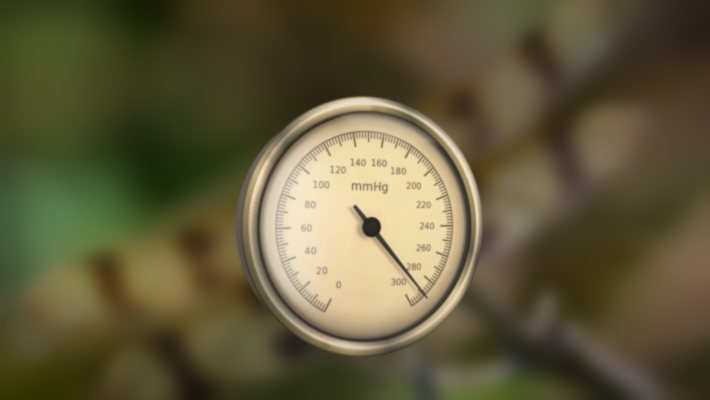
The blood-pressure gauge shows **290** mmHg
